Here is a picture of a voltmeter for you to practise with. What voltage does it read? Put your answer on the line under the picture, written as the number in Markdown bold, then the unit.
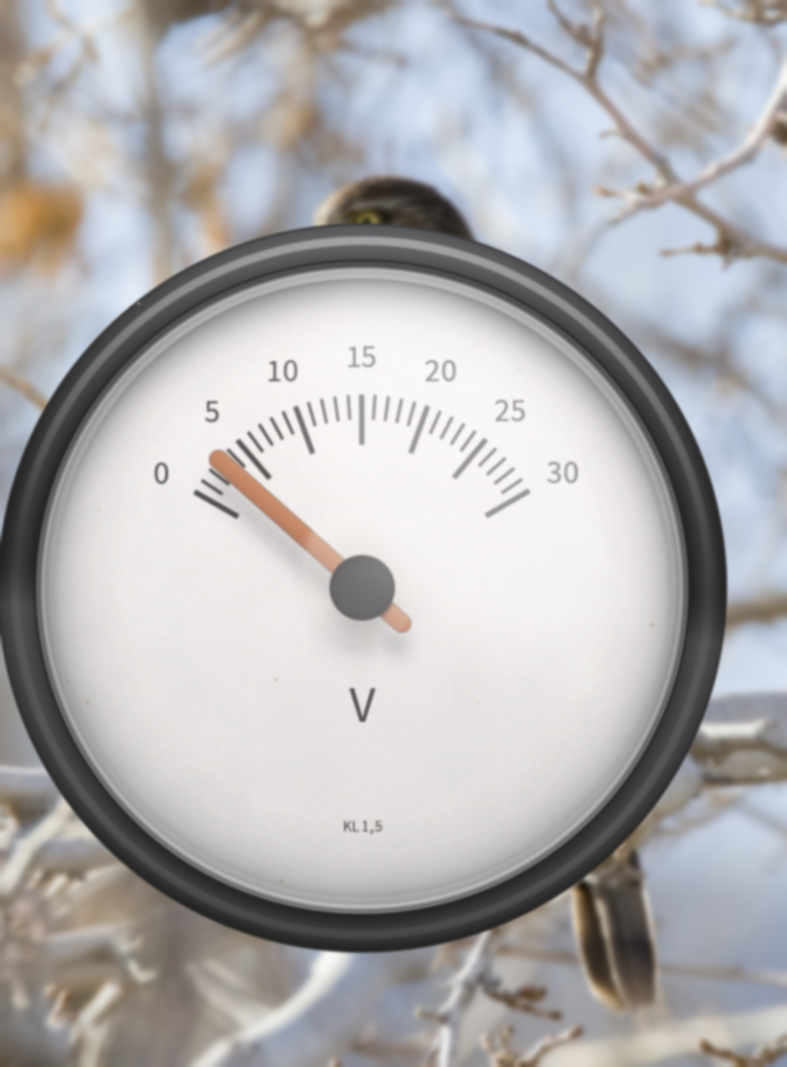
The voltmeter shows **3** V
